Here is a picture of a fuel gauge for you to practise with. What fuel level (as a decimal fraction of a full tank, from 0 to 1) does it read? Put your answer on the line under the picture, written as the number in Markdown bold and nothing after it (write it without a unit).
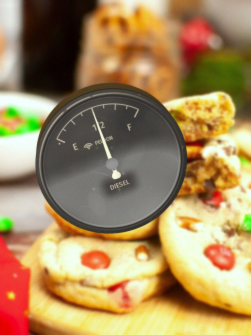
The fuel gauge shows **0.5**
